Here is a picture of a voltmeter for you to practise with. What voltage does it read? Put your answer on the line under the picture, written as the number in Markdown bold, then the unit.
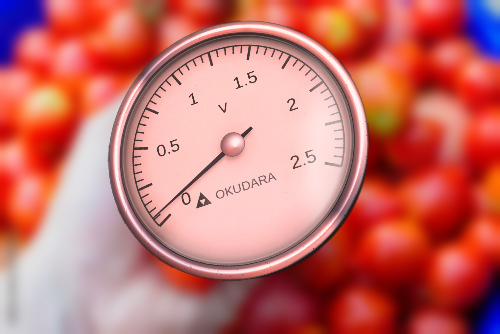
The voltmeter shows **0.05** V
